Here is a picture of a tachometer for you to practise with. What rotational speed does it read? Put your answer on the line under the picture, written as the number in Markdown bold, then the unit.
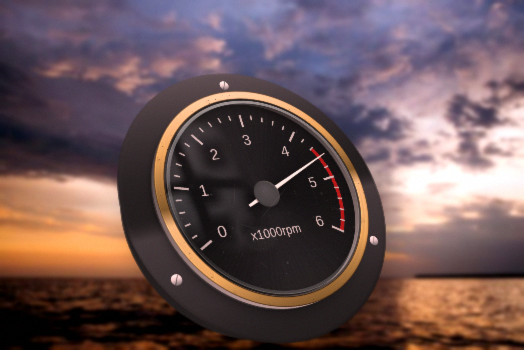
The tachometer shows **4600** rpm
